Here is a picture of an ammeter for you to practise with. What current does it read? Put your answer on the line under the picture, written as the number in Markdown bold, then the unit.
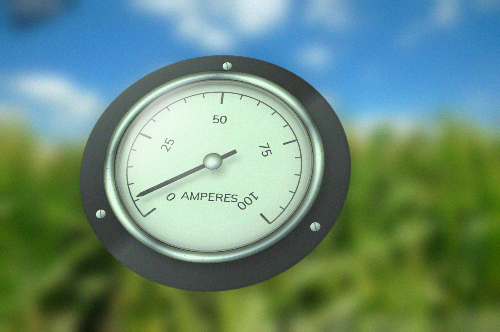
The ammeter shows **5** A
